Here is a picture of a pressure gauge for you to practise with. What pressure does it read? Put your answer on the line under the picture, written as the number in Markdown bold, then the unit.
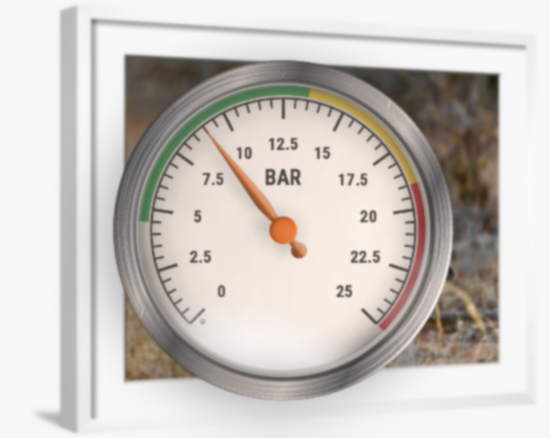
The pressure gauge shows **9** bar
